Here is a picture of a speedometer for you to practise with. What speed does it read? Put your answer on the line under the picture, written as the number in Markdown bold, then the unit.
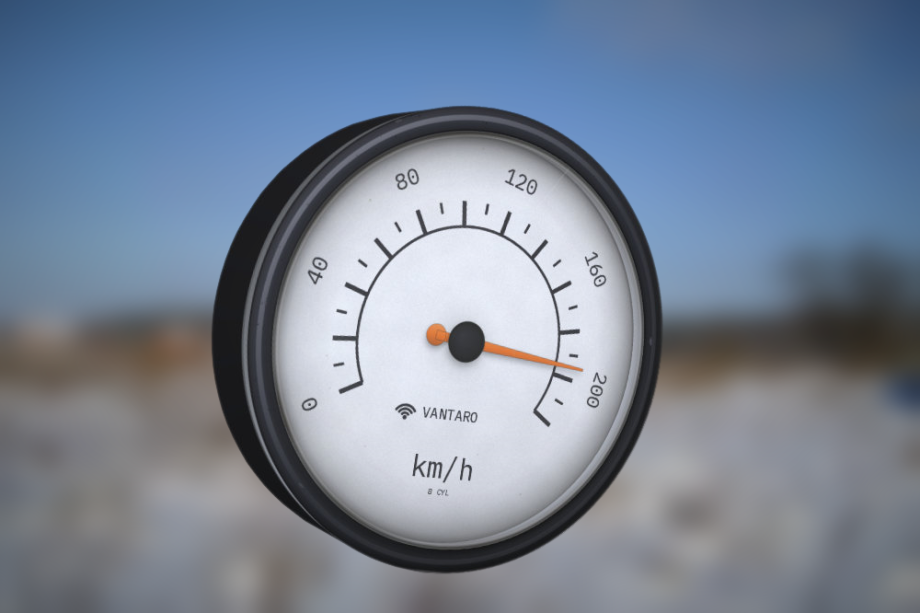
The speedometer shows **195** km/h
